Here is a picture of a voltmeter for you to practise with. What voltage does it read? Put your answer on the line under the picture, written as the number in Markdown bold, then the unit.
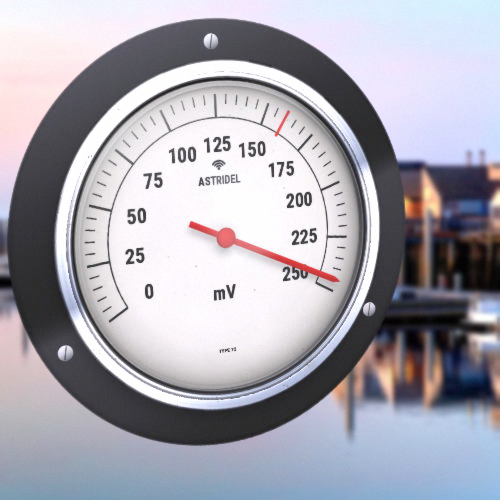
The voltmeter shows **245** mV
